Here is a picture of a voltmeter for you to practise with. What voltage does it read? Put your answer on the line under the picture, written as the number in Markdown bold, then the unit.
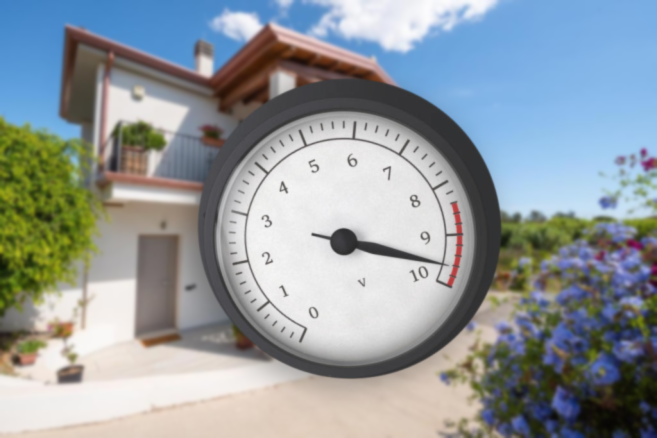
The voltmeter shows **9.6** V
